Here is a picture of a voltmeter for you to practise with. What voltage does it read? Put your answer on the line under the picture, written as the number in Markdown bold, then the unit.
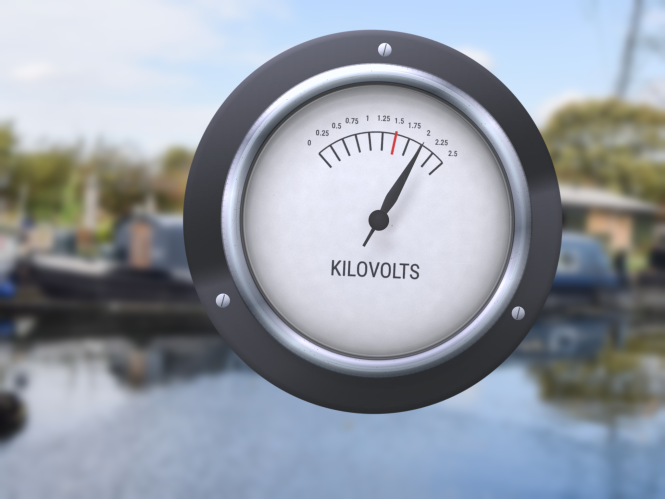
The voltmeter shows **2** kV
